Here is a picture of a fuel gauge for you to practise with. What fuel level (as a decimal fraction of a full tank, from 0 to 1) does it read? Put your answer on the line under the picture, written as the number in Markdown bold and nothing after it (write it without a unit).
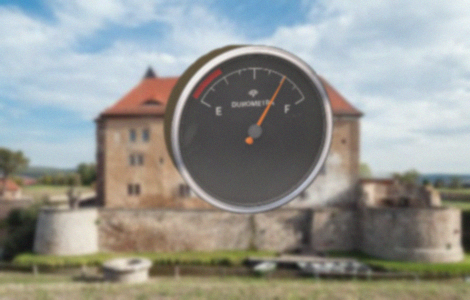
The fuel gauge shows **0.75**
